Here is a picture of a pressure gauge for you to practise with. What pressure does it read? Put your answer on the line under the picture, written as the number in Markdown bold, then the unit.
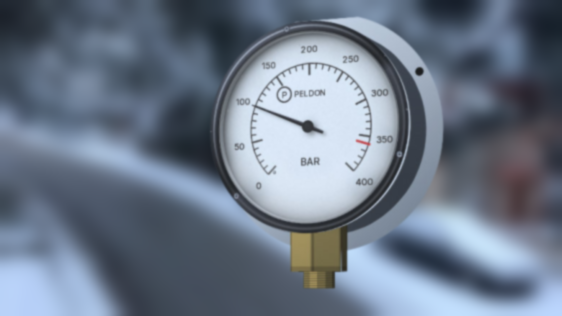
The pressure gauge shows **100** bar
